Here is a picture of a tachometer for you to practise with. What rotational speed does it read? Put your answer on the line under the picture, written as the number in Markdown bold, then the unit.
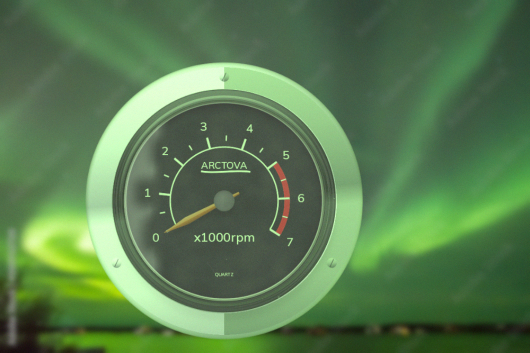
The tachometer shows **0** rpm
